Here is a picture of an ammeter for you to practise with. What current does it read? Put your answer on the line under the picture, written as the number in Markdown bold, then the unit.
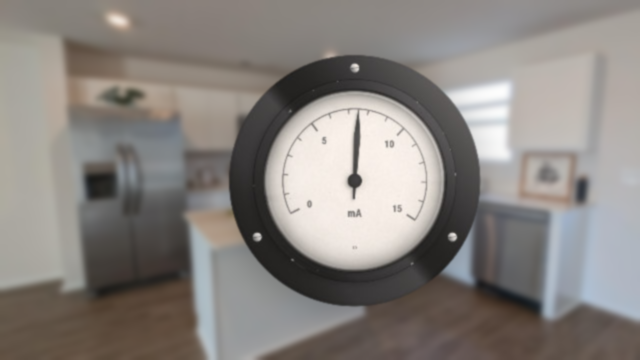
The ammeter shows **7.5** mA
